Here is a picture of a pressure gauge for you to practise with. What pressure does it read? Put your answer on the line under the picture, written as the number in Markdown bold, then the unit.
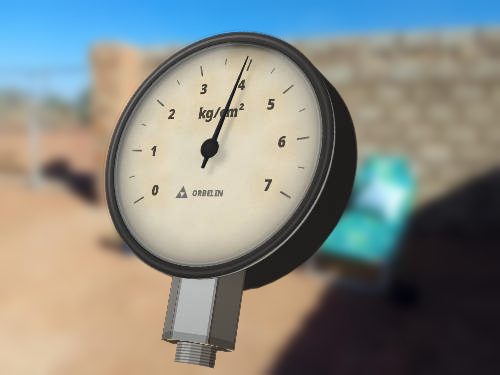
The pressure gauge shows **4** kg/cm²
